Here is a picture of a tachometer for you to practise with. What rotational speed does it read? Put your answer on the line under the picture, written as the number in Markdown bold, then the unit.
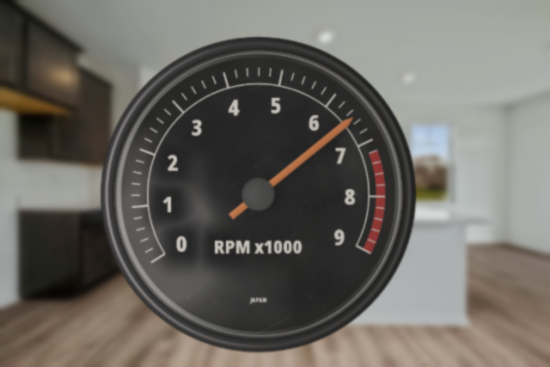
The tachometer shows **6500** rpm
